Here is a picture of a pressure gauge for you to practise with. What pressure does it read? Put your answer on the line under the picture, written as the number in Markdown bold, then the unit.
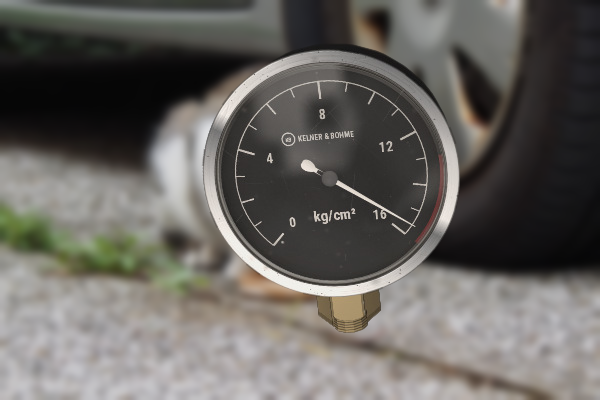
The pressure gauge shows **15.5** kg/cm²
